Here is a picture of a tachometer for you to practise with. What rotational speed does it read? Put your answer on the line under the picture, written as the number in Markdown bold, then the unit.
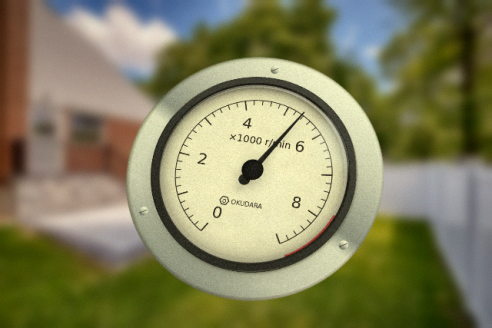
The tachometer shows **5400** rpm
